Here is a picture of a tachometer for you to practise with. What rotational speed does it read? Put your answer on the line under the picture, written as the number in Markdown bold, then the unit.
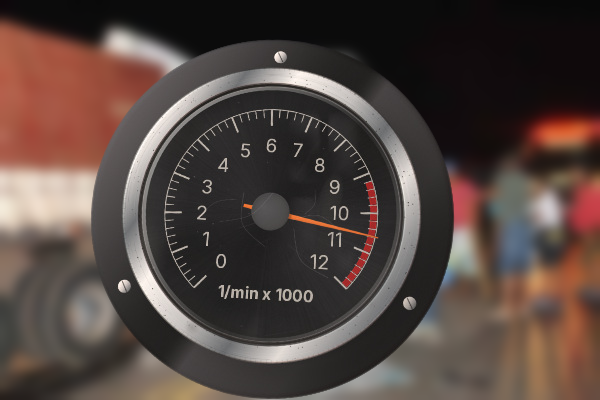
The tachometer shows **10600** rpm
